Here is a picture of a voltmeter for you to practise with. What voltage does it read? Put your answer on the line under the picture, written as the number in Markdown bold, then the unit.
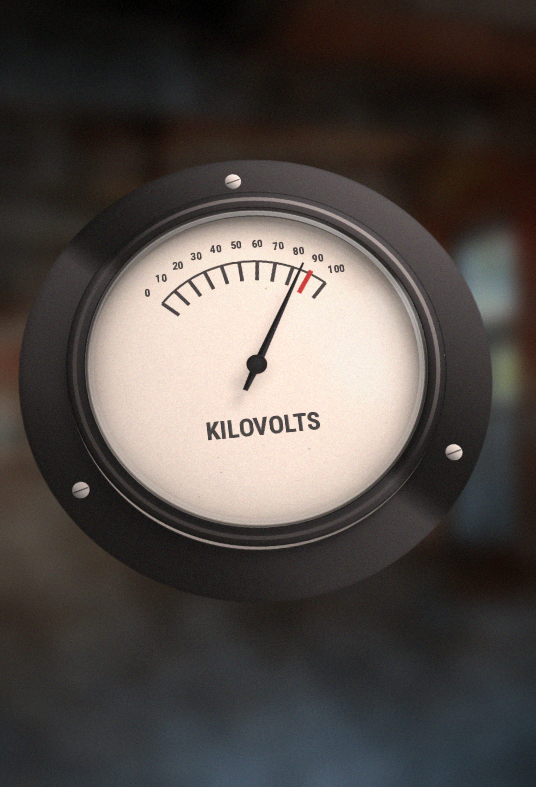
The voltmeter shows **85** kV
